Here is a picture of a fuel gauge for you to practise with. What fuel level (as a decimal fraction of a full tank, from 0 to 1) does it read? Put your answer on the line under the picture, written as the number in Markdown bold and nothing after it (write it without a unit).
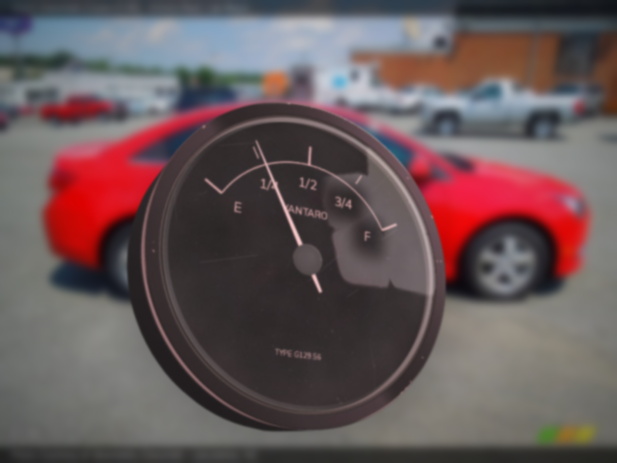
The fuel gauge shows **0.25**
